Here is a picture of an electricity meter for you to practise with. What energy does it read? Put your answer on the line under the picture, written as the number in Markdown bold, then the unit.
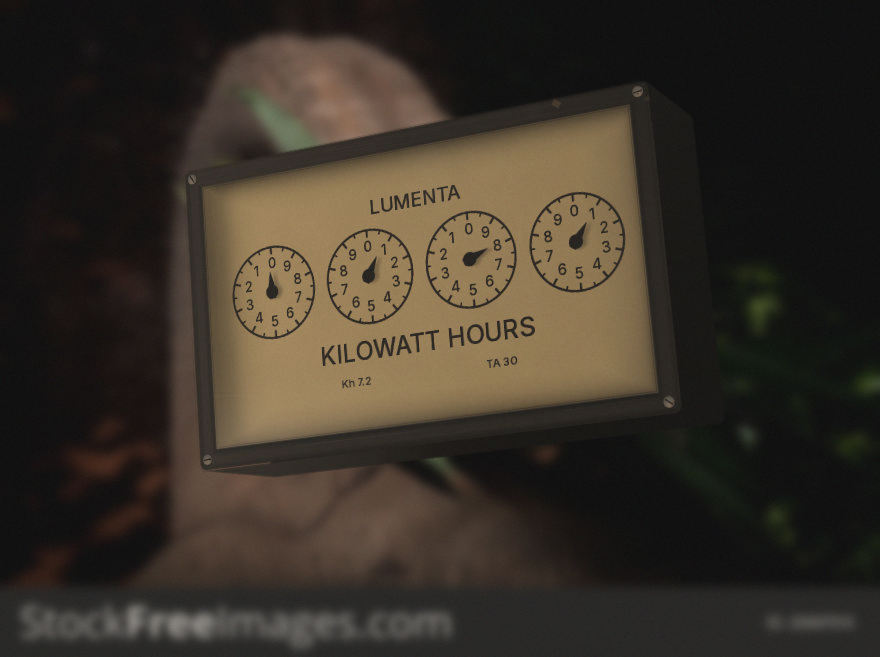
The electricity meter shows **81** kWh
